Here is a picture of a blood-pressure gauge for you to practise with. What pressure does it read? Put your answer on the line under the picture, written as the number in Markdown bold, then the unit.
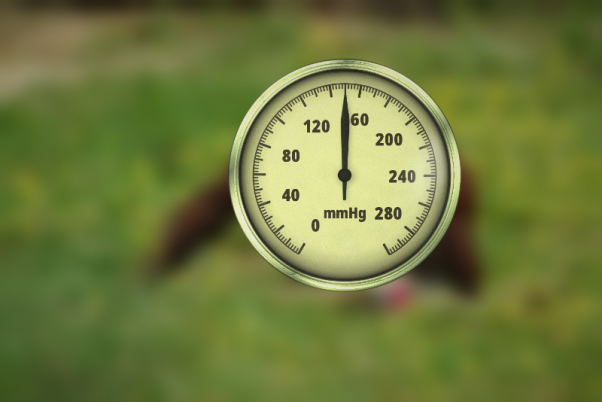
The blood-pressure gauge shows **150** mmHg
